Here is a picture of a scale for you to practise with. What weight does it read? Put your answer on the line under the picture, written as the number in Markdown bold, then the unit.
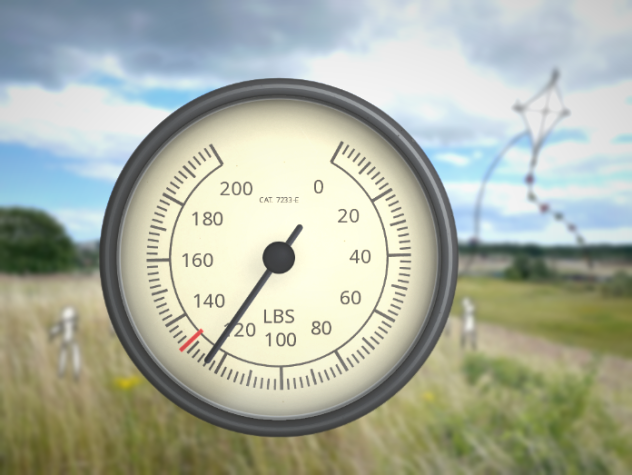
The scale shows **124** lb
